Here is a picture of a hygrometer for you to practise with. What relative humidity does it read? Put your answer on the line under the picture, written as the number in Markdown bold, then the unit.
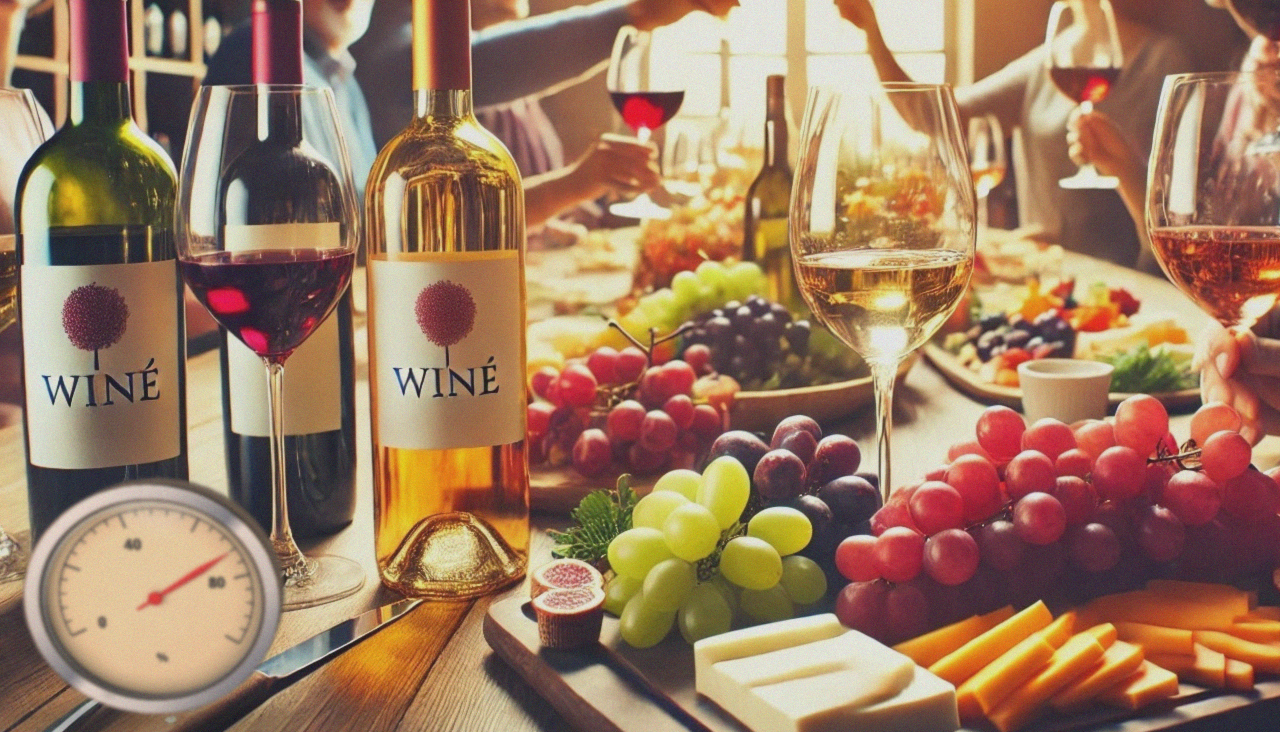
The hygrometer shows **72** %
